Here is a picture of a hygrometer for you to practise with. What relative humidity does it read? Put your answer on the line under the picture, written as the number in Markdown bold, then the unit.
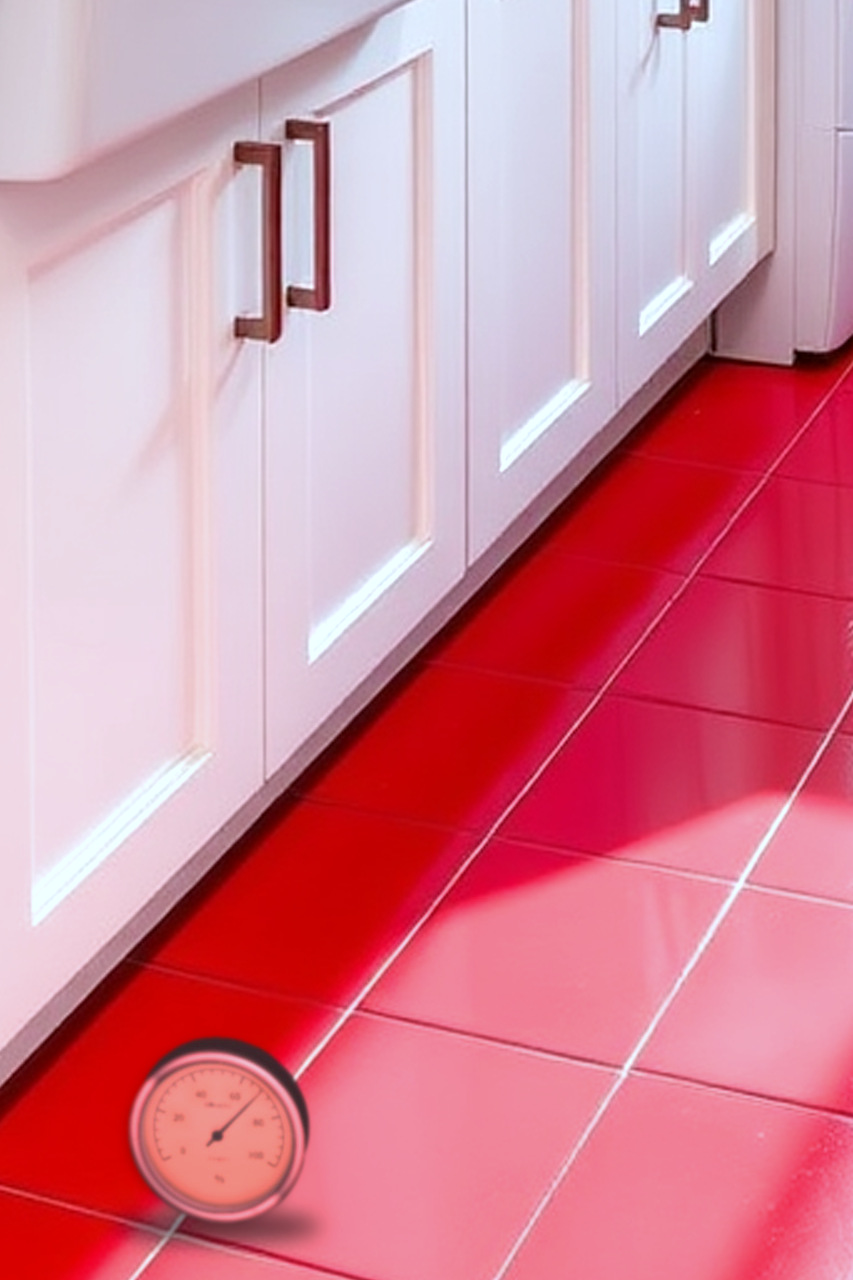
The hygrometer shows **68** %
